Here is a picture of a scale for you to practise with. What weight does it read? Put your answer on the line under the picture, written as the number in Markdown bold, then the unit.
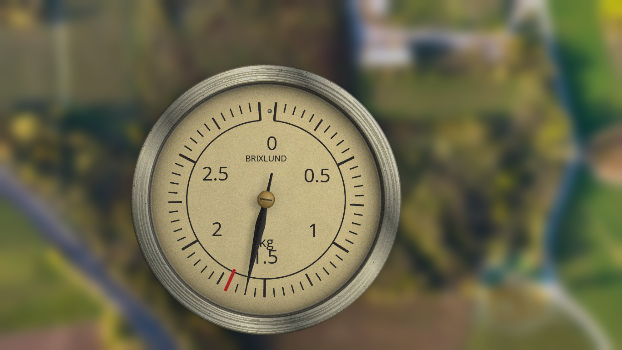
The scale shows **1.6** kg
